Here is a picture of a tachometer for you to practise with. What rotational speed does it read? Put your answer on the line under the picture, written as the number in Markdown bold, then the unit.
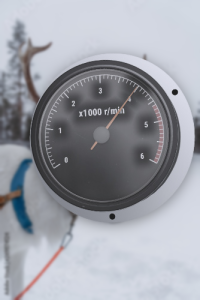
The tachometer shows **4000** rpm
